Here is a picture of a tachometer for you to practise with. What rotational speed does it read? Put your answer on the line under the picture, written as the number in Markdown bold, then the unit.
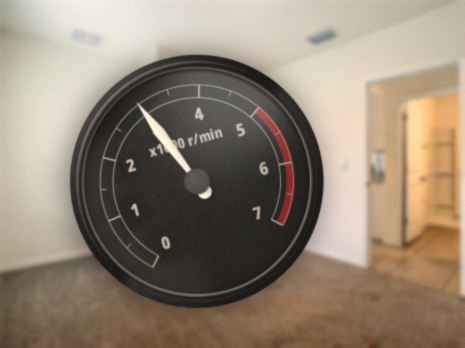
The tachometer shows **3000** rpm
